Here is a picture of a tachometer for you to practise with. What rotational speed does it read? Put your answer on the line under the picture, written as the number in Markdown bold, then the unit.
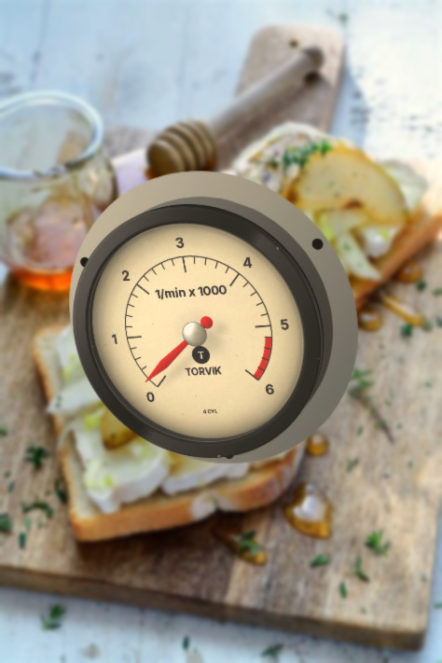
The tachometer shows **200** rpm
